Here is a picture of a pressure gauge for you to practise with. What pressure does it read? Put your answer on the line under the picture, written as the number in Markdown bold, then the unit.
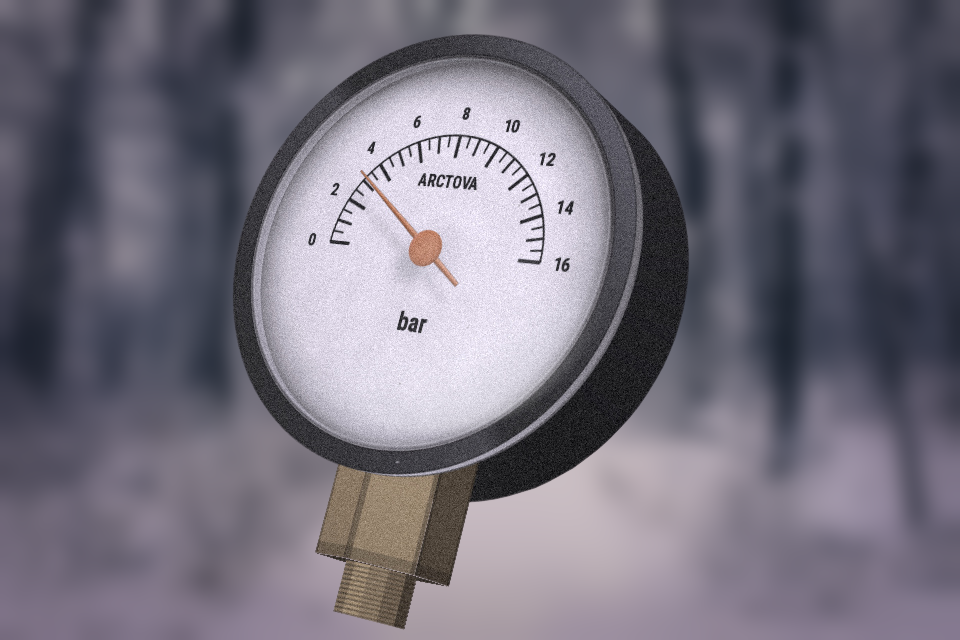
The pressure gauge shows **3.25** bar
